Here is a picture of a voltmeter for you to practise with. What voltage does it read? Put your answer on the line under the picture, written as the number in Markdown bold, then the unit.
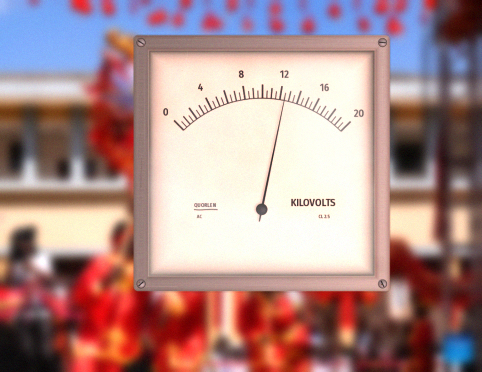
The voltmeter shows **12.5** kV
